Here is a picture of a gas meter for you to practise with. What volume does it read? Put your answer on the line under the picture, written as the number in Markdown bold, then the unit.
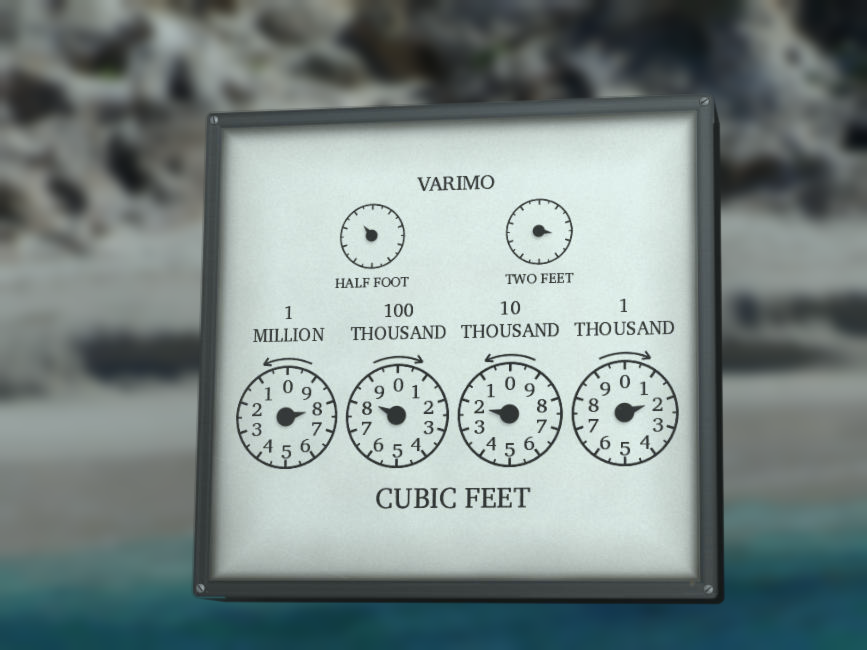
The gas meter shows **782200** ft³
